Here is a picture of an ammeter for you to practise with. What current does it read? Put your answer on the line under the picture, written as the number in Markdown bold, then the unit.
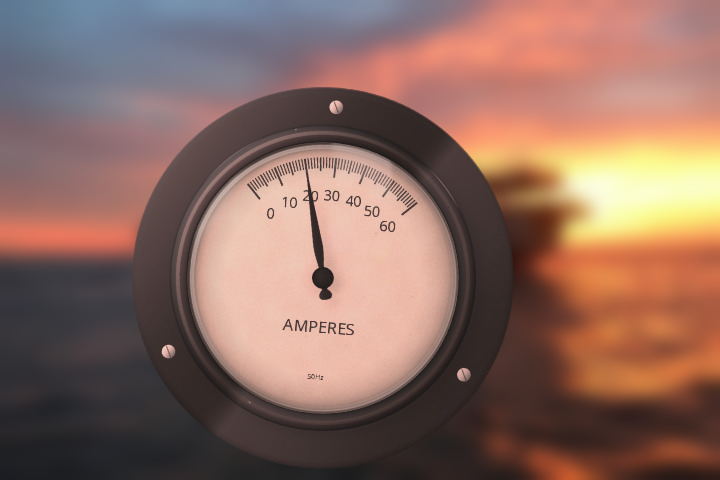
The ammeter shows **20** A
